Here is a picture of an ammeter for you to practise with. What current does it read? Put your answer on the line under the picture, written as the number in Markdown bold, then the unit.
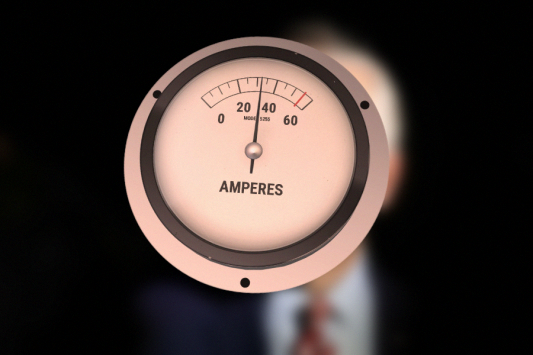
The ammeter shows **32.5** A
